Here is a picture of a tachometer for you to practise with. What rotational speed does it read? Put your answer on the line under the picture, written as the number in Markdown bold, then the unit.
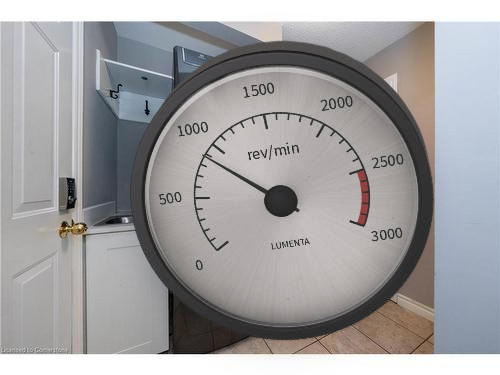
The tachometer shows **900** rpm
